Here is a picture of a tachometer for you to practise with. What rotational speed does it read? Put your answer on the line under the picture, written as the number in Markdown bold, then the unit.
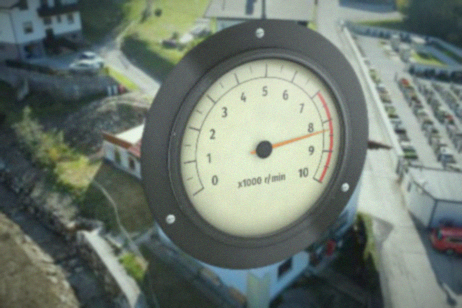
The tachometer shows **8250** rpm
